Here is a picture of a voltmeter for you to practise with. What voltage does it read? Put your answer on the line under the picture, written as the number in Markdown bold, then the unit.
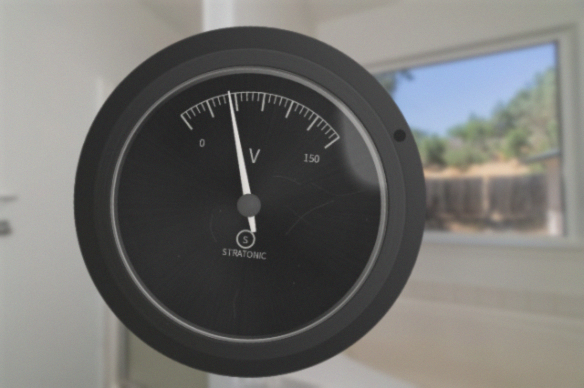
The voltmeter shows **45** V
